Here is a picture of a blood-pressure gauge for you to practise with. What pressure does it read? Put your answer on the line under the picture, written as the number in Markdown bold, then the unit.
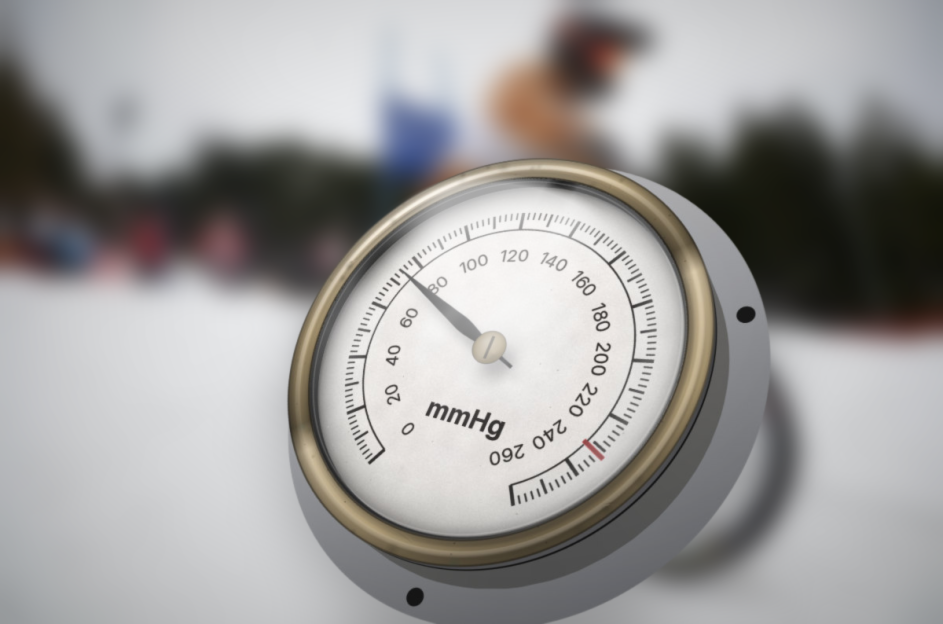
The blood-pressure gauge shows **74** mmHg
